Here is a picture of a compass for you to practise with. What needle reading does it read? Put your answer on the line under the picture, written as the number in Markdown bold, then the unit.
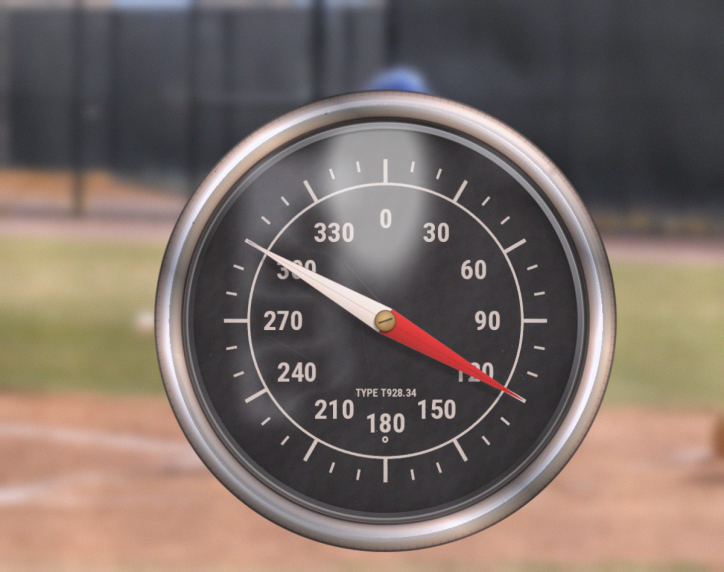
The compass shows **120** °
